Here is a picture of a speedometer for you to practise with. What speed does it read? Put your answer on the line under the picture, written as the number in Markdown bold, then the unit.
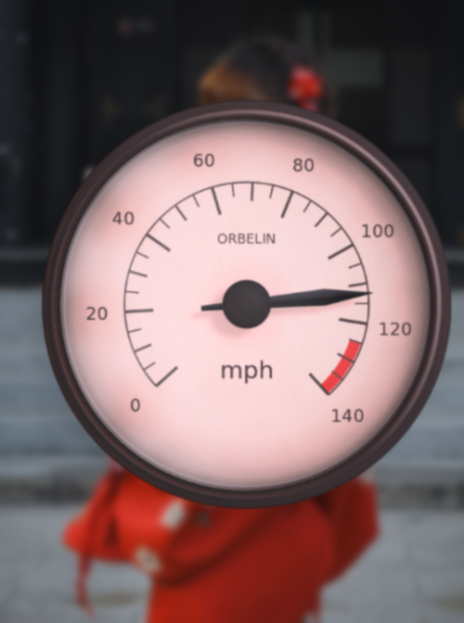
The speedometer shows **112.5** mph
